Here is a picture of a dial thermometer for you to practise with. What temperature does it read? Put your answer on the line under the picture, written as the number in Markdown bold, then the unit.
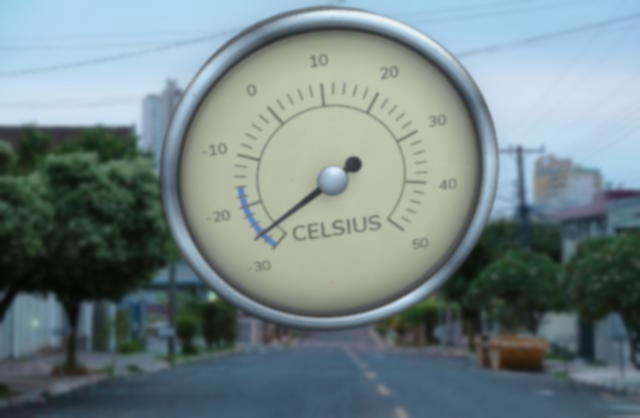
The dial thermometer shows **-26** °C
